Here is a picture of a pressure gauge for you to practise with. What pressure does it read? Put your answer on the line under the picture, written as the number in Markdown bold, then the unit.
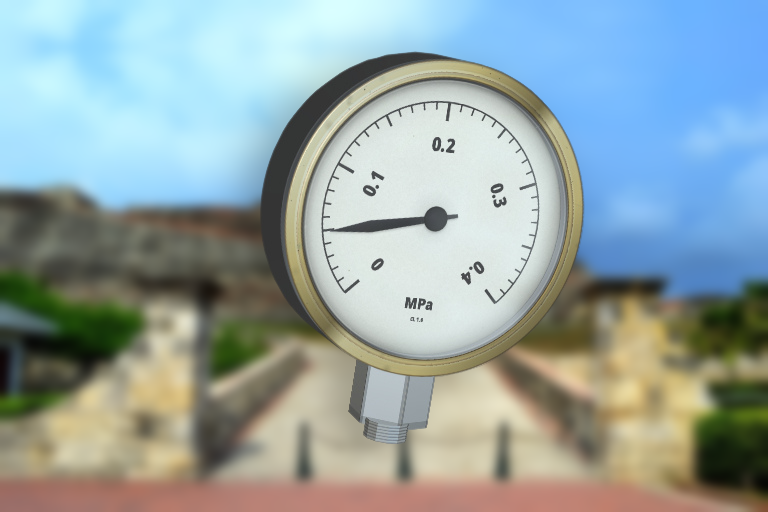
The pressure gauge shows **0.05** MPa
